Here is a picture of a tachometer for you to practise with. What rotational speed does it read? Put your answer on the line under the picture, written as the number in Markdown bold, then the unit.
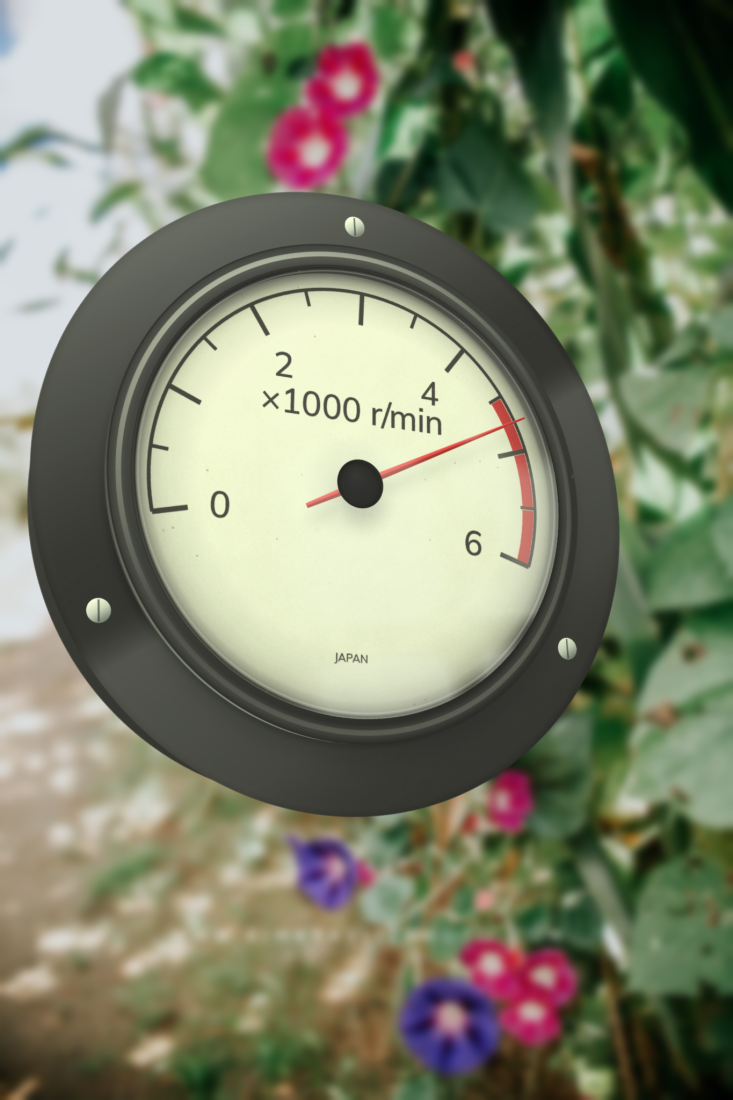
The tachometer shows **4750** rpm
